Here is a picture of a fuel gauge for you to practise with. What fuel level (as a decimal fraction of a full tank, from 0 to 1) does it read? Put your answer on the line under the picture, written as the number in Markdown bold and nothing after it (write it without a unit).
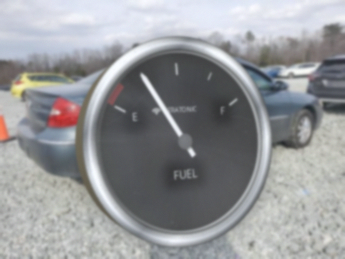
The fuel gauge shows **0.25**
